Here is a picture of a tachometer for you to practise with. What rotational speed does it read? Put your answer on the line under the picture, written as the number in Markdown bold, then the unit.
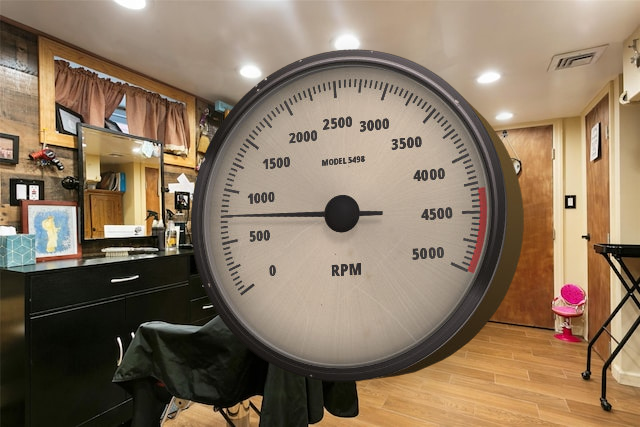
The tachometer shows **750** rpm
